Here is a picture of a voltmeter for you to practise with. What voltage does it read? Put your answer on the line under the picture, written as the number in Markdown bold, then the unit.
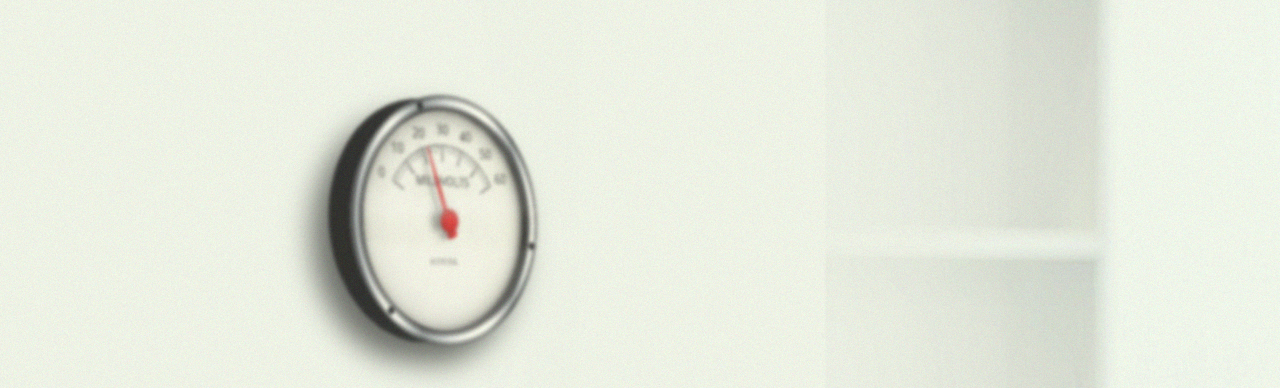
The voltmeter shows **20** mV
